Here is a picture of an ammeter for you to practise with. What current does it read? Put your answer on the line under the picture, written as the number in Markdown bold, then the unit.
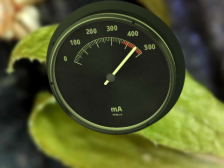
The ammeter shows **450** mA
